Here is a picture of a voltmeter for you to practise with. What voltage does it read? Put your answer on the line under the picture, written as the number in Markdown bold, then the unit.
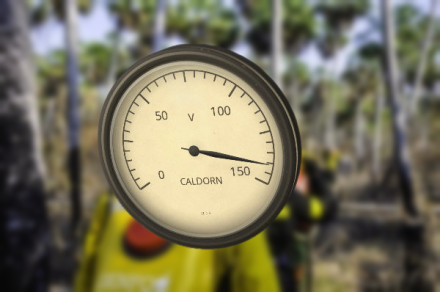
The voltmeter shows **140** V
